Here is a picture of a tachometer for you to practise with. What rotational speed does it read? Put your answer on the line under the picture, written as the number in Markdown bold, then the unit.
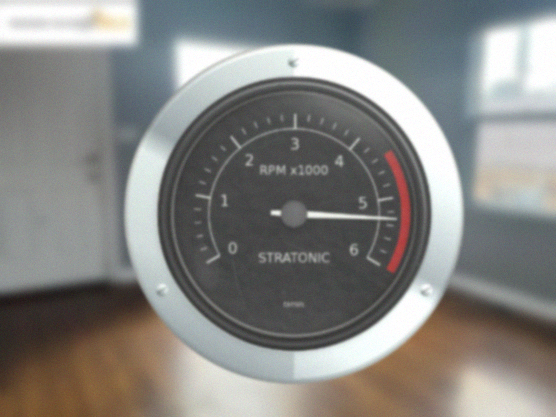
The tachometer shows **5300** rpm
